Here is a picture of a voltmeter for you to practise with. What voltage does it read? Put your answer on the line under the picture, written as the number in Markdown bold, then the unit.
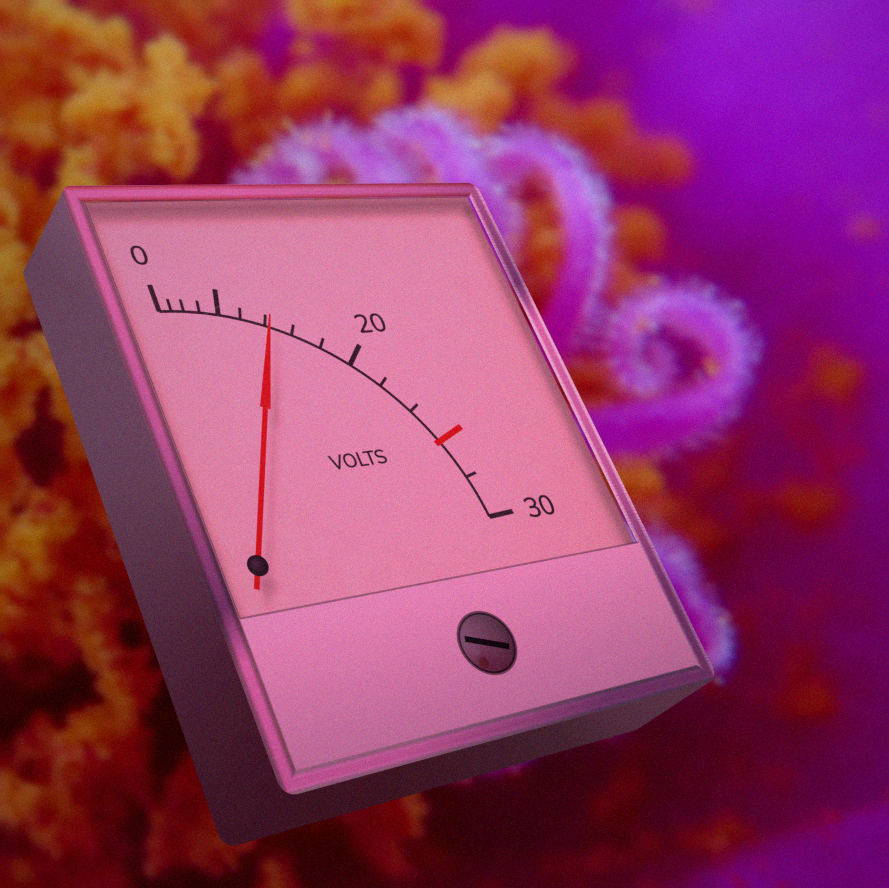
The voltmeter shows **14** V
